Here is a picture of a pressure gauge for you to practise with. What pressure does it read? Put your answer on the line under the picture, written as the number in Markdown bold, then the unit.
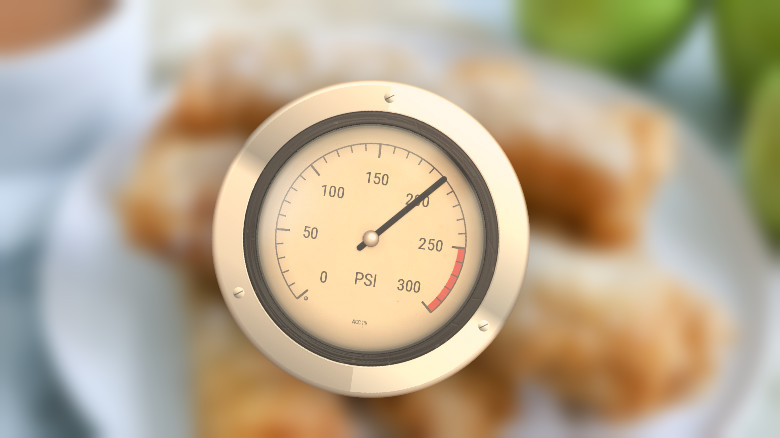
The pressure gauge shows **200** psi
